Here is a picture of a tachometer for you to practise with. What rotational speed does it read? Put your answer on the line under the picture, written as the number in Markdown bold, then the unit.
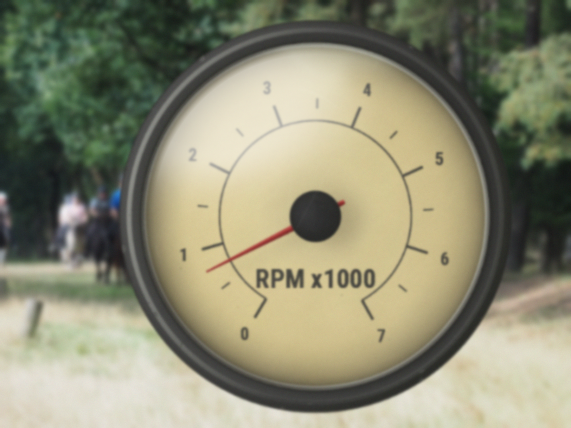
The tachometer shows **750** rpm
